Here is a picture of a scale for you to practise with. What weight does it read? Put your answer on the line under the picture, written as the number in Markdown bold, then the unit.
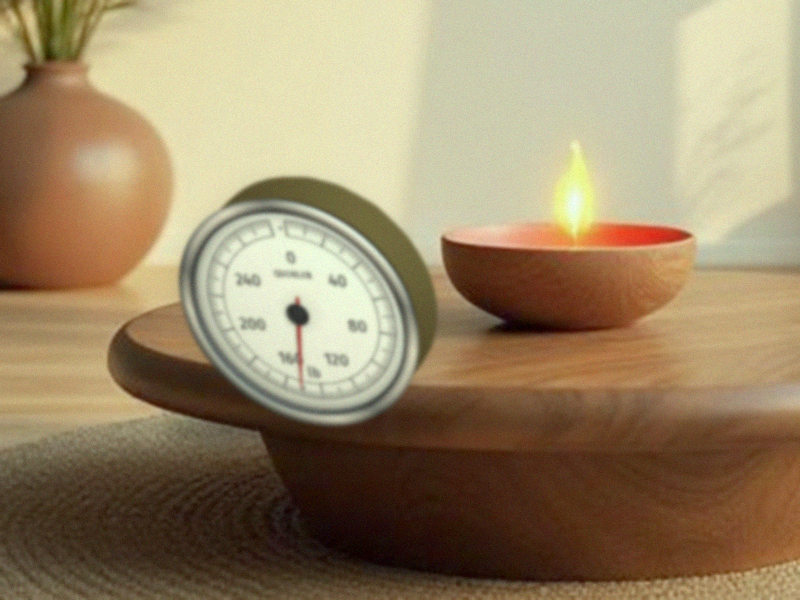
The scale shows **150** lb
